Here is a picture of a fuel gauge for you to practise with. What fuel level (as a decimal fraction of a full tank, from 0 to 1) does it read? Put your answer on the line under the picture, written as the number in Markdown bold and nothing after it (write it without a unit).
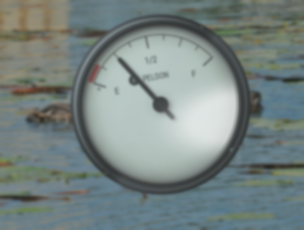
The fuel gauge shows **0.25**
